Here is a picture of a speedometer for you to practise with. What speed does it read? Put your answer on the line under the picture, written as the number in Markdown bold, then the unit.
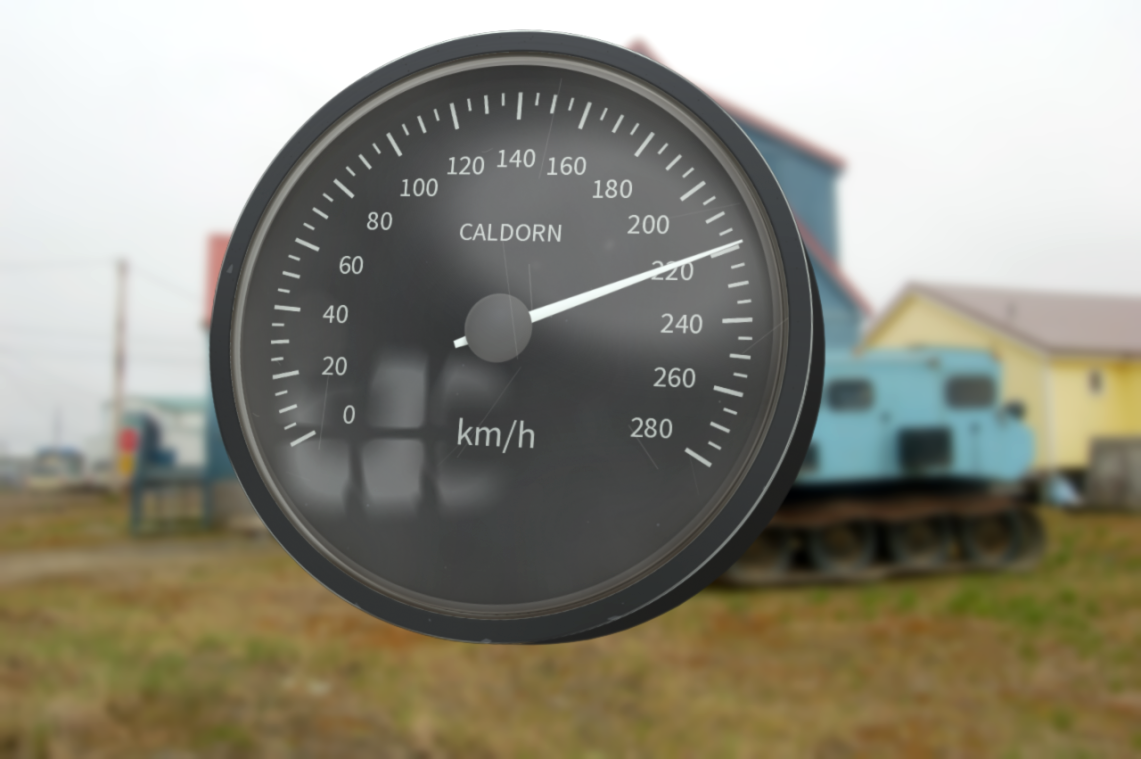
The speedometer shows **220** km/h
